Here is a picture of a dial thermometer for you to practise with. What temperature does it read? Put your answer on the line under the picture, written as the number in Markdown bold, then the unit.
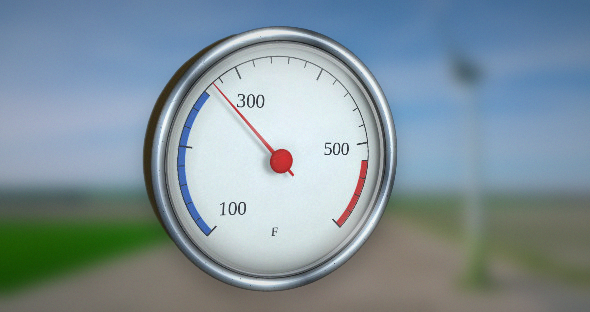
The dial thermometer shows **270** °F
